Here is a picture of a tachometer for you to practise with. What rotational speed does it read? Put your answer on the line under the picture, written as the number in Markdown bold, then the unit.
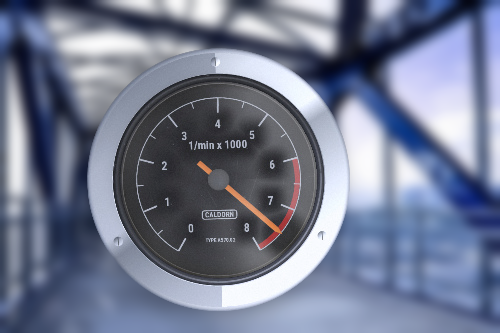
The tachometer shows **7500** rpm
